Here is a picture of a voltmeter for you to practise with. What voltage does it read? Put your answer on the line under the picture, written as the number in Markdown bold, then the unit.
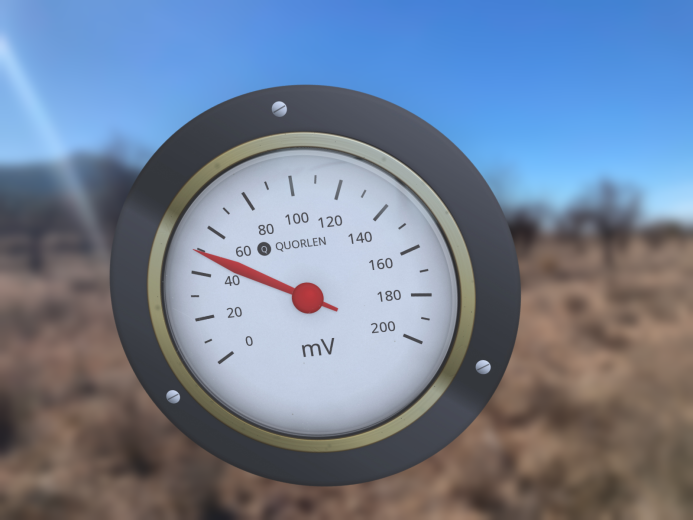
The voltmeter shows **50** mV
